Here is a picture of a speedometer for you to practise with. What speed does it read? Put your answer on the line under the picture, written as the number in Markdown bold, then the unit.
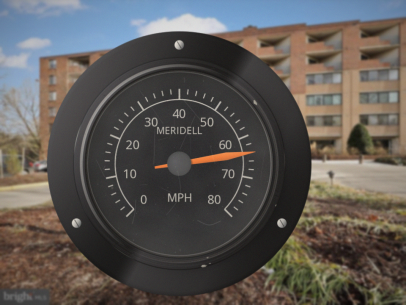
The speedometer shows **64** mph
